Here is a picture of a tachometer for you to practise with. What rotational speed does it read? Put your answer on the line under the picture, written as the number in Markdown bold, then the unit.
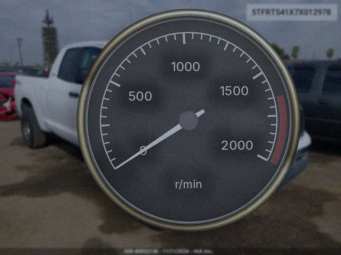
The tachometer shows **0** rpm
